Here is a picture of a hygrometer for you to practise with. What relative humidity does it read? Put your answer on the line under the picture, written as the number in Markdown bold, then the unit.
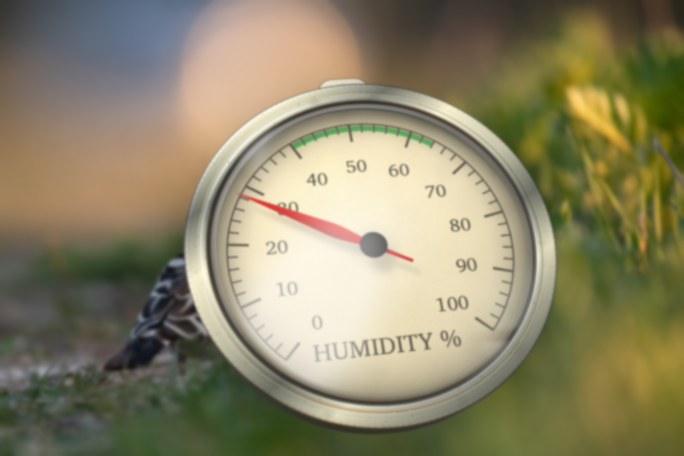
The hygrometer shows **28** %
